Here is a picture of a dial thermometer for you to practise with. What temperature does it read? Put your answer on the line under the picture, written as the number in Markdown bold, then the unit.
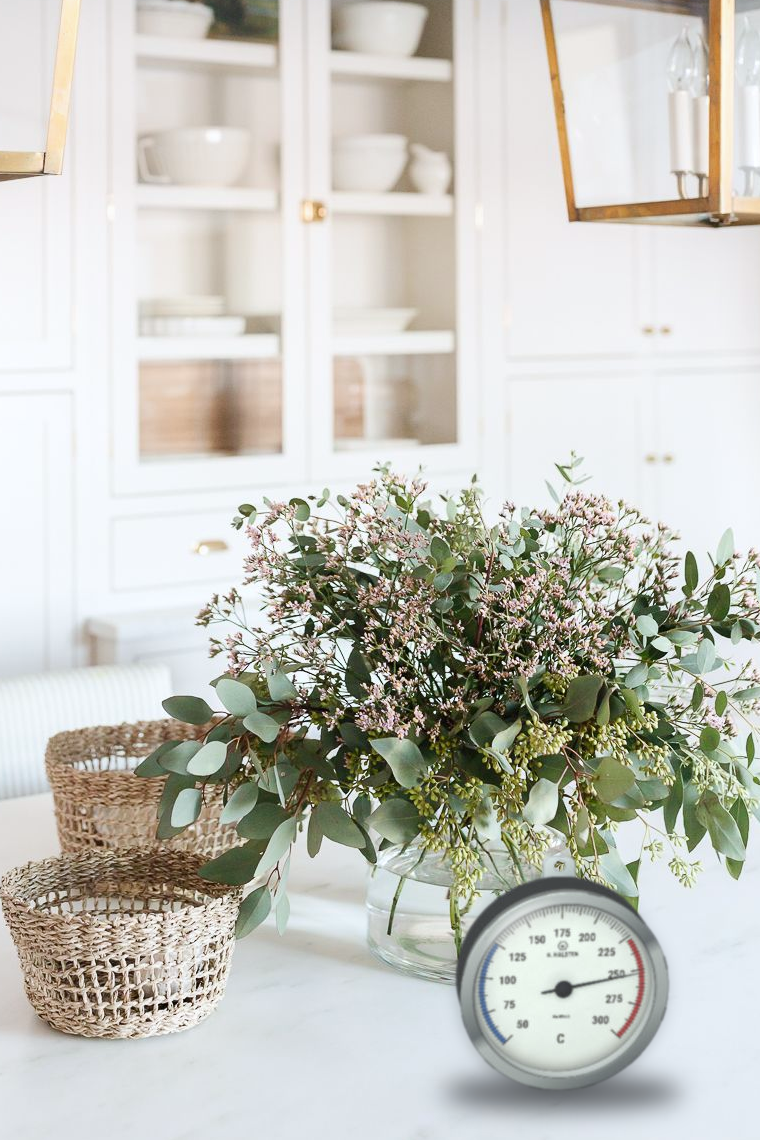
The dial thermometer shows **250** °C
